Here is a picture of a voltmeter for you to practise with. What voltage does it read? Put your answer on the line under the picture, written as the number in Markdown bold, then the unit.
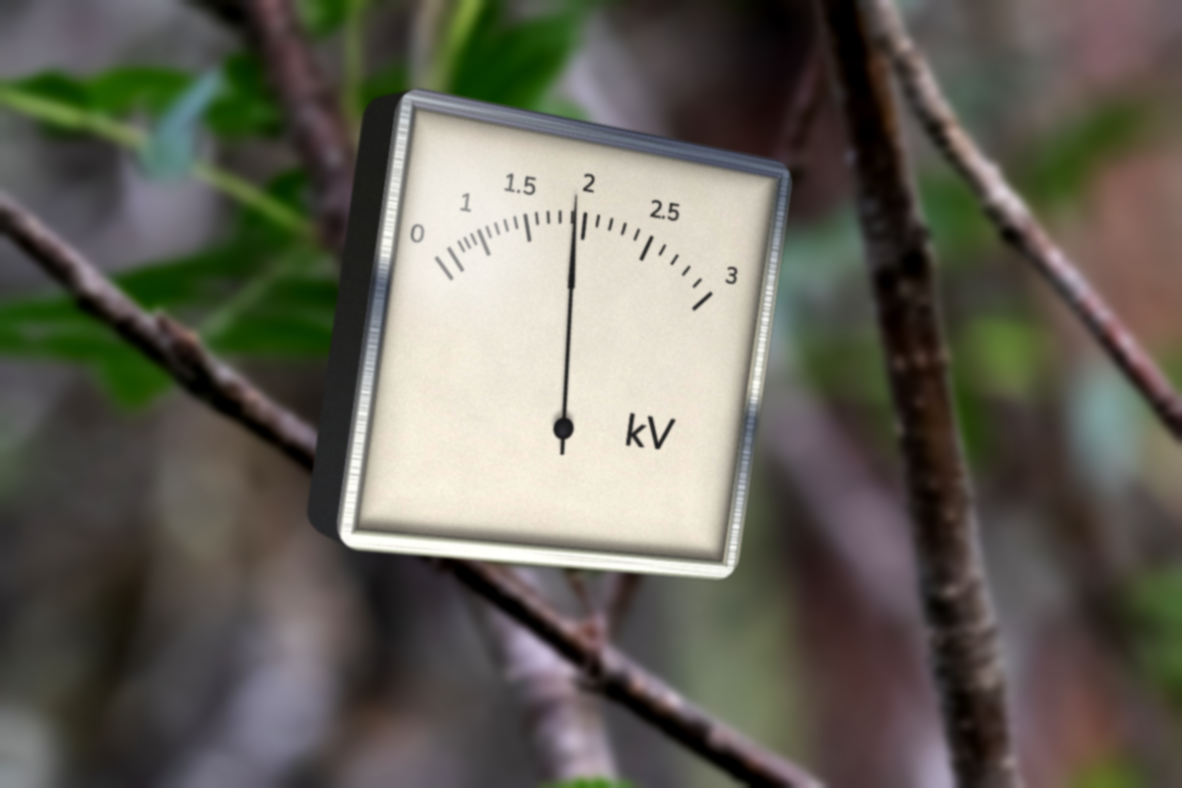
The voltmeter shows **1.9** kV
